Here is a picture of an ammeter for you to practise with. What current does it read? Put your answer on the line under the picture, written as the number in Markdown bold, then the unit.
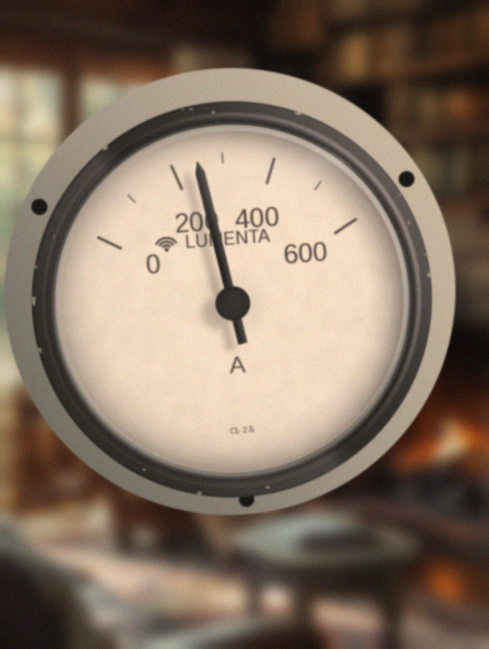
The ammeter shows **250** A
